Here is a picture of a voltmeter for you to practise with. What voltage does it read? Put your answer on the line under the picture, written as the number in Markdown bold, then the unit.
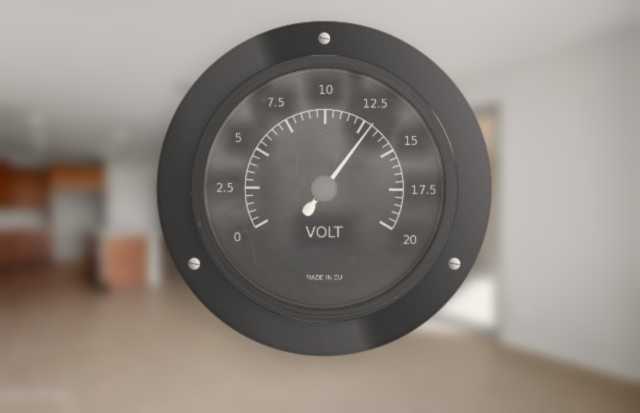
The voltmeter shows **13** V
